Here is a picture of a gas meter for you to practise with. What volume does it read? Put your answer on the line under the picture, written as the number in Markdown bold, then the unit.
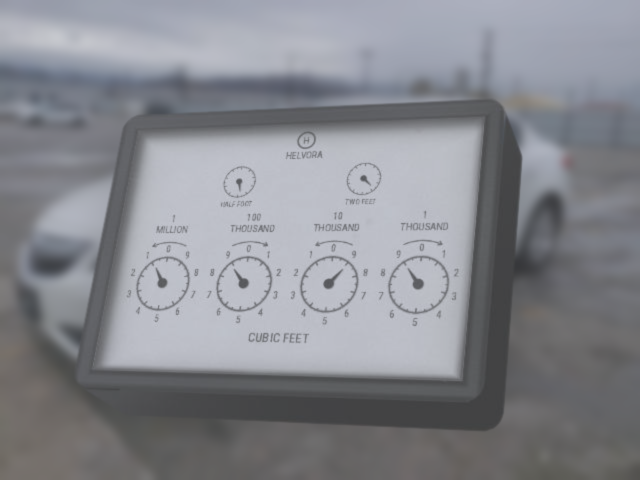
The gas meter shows **88900** ft³
